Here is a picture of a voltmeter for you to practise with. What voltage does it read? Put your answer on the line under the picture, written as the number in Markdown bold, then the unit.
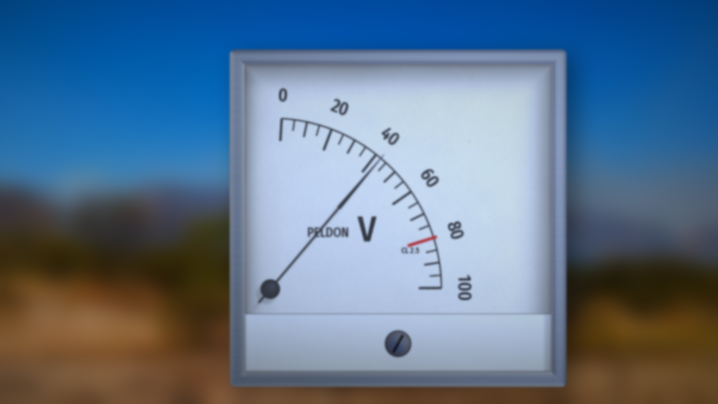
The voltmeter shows **42.5** V
